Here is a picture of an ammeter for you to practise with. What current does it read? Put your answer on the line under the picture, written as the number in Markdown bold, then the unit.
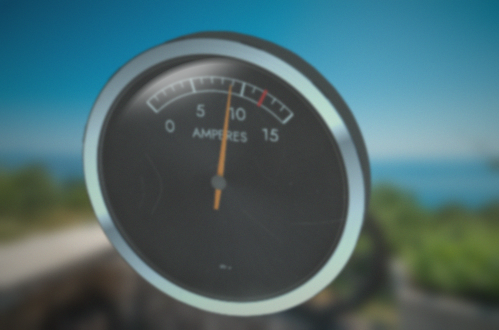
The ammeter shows **9** A
